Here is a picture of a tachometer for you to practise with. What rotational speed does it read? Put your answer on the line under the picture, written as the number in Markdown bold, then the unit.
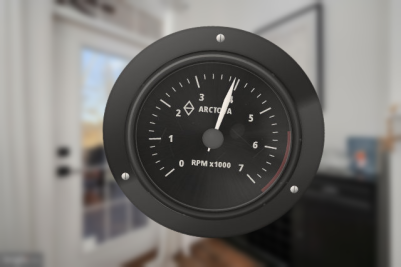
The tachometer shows **3900** rpm
